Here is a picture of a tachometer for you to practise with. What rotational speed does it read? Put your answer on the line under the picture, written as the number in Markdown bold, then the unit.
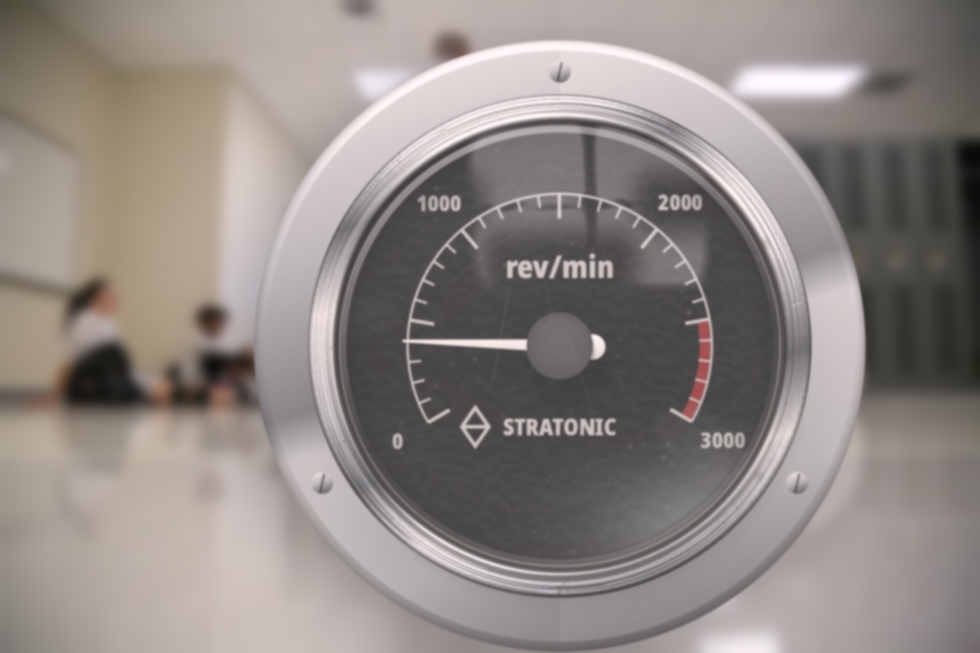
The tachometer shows **400** rpm
